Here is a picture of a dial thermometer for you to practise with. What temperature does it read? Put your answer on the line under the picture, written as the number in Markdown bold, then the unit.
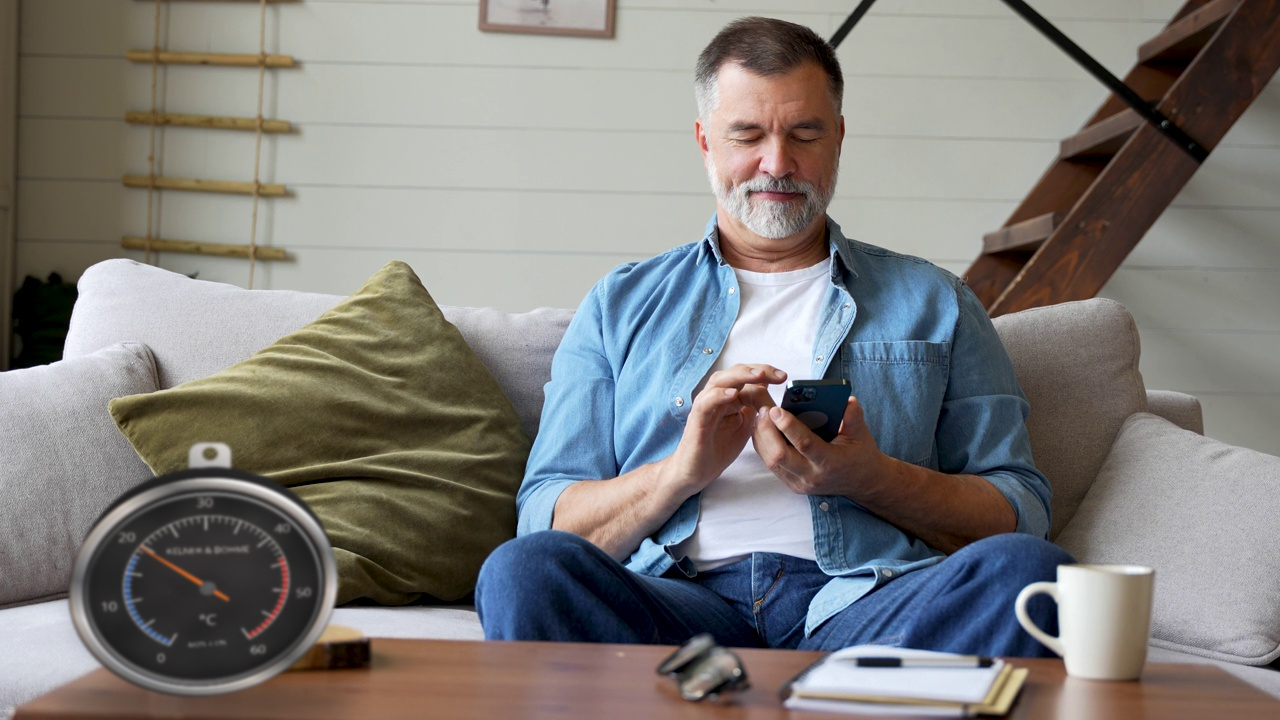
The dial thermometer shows **20** °C
